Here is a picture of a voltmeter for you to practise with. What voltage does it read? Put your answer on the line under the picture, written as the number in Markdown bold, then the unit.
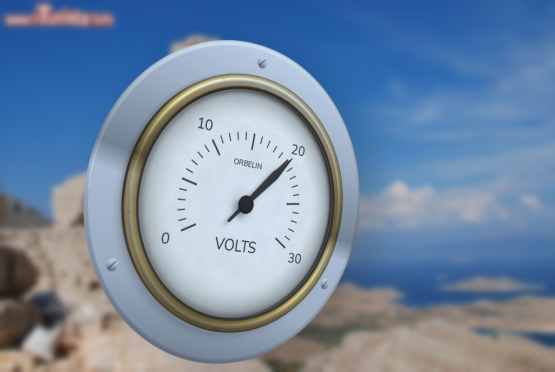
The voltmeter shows **20** V
